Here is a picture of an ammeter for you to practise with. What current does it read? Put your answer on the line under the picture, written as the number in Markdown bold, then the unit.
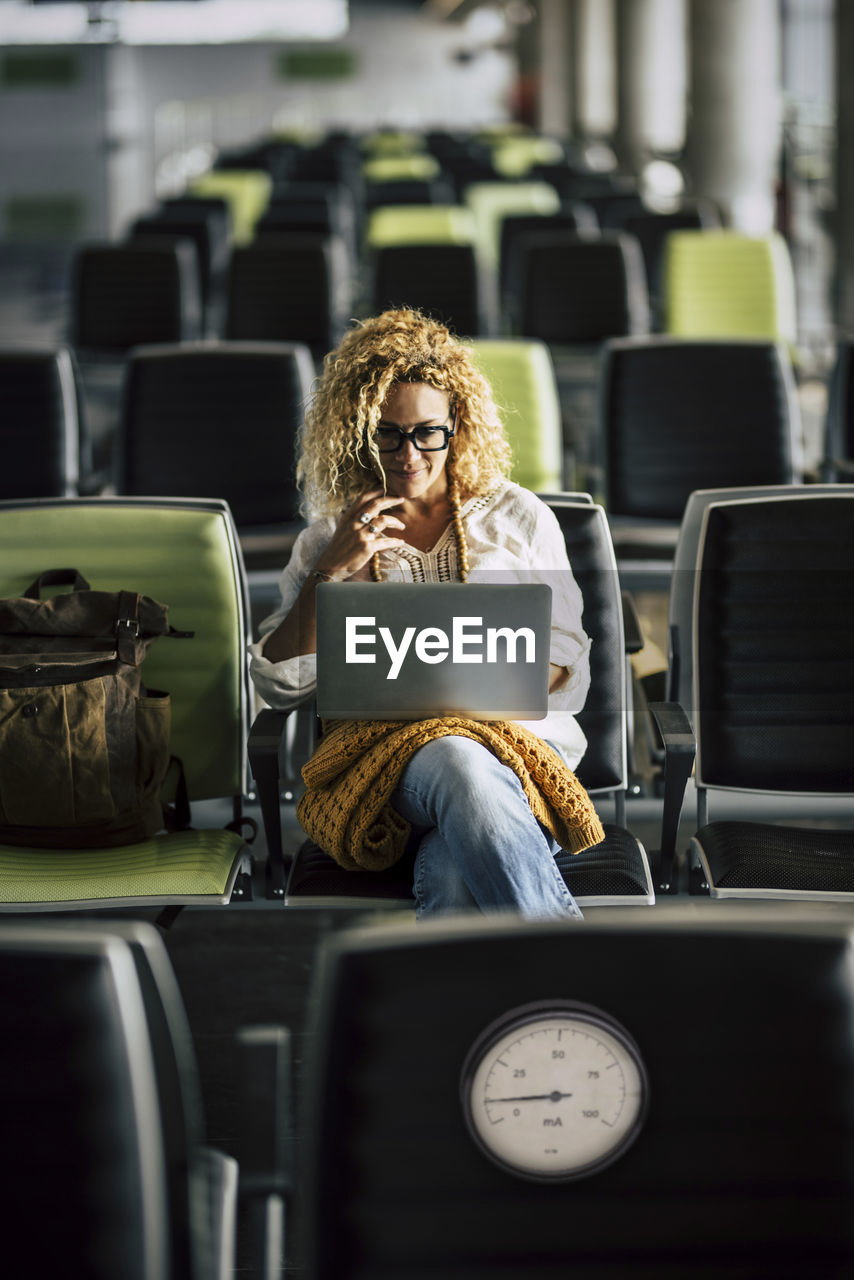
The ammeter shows **10** mA
